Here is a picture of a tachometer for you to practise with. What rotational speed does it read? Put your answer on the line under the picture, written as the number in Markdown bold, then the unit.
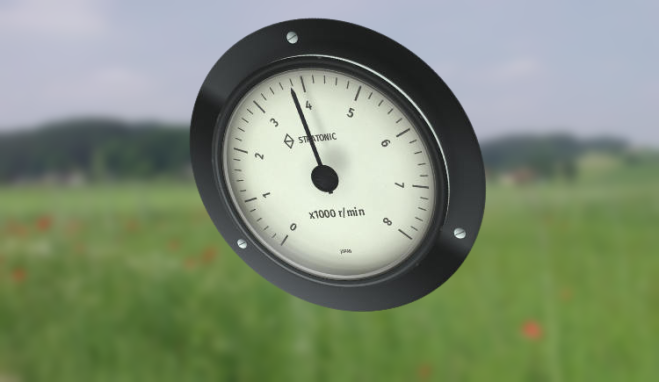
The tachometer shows **3800** rpm
